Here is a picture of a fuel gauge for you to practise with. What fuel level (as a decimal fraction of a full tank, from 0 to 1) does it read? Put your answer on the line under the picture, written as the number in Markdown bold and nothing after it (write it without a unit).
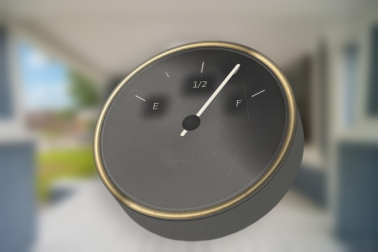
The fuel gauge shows **0.75**
